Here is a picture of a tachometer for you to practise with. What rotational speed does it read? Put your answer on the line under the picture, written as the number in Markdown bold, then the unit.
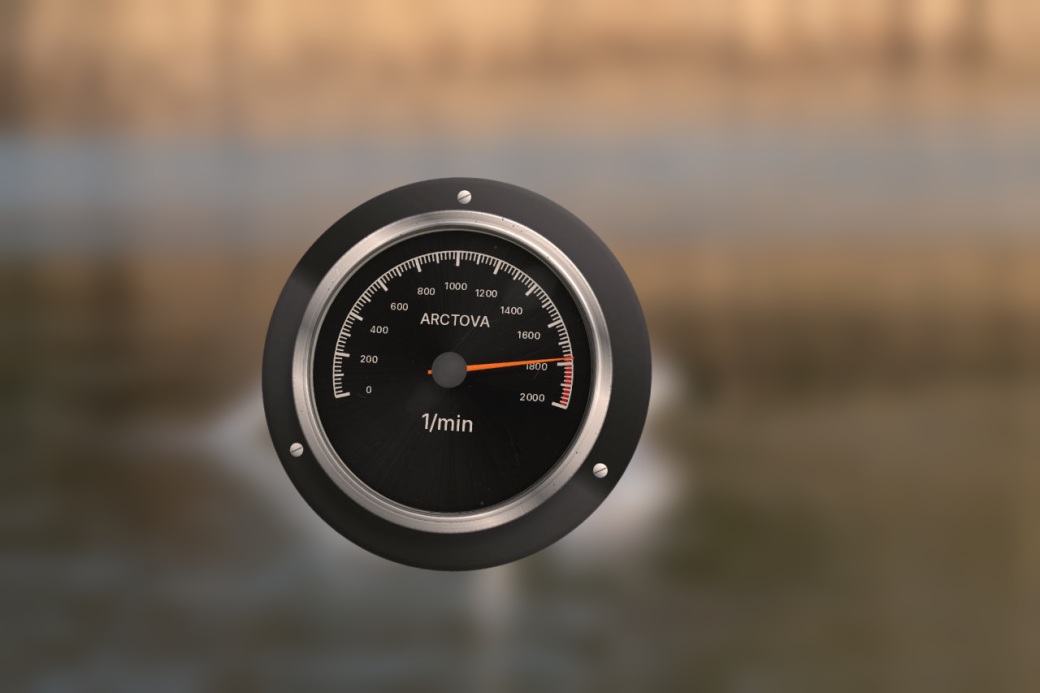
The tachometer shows **1780** rpm
